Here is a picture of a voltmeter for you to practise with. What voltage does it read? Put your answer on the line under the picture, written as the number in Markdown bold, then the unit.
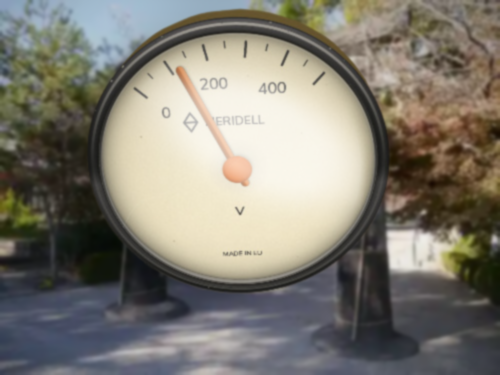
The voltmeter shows **125** V
